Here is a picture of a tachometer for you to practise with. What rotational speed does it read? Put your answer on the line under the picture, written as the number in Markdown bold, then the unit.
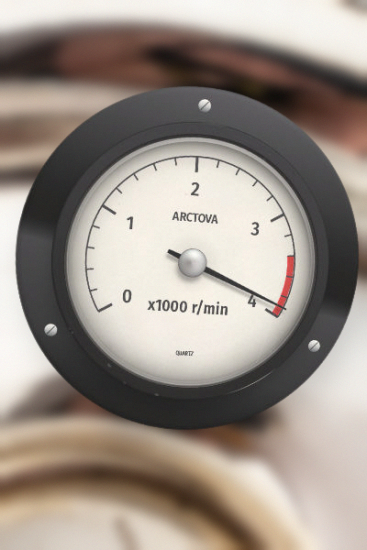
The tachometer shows **3900** rpm
